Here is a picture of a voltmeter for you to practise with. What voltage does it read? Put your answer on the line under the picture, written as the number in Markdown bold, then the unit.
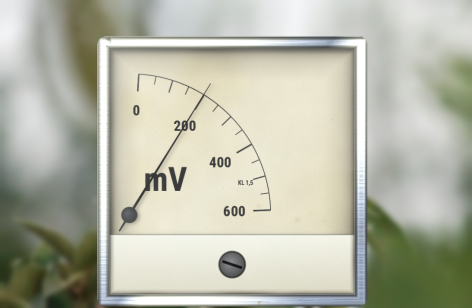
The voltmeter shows **200** mV
